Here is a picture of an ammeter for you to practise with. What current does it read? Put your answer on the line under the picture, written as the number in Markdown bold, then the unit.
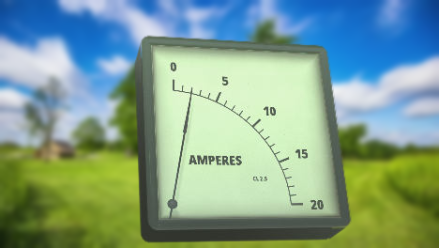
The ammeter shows **2** A
